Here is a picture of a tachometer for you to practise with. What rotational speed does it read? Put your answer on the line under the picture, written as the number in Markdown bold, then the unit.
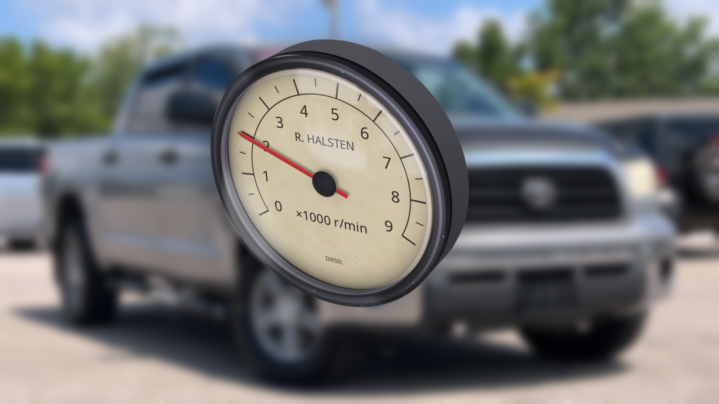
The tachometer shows **2000** rpm
